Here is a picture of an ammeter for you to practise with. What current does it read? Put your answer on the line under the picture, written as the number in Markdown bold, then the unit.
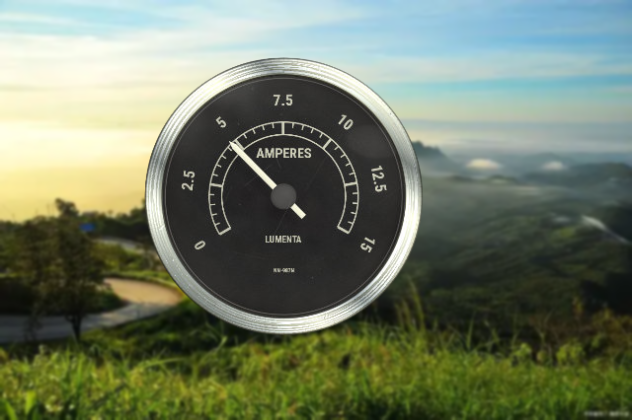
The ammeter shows **4.75** A
